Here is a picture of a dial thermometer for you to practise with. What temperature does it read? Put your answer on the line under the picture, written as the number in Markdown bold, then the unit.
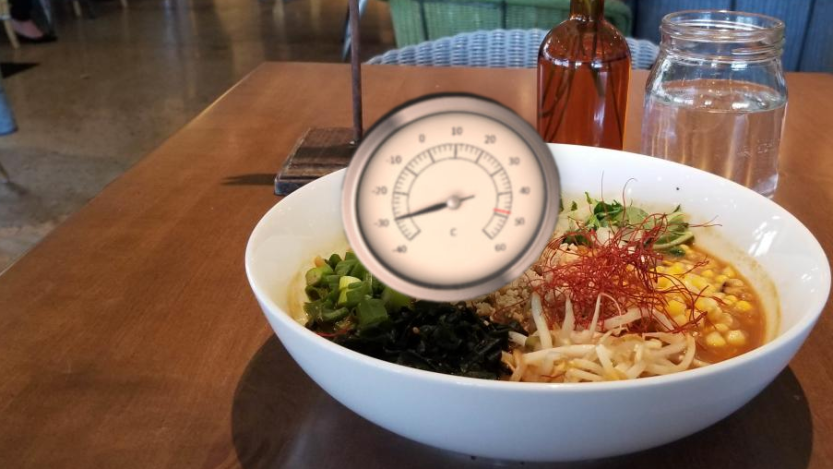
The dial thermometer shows **-30** °C
